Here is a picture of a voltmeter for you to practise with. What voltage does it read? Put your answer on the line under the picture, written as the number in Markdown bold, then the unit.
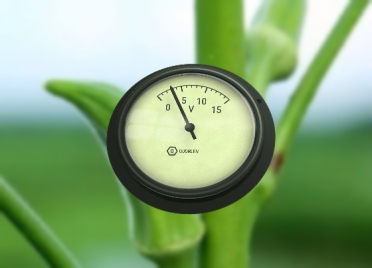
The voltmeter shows **3** V
